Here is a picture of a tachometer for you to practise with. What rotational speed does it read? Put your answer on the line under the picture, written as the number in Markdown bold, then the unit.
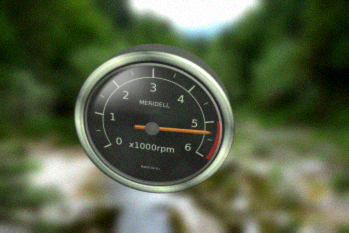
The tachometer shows **5250** rpm
